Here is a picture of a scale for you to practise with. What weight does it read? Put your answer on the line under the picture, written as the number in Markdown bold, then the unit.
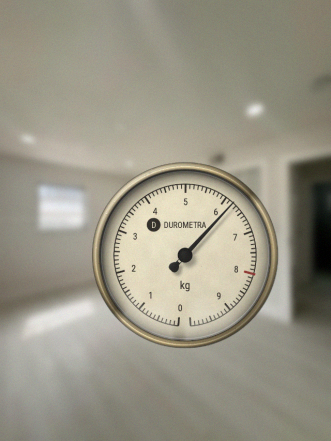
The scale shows **6.2** kg
